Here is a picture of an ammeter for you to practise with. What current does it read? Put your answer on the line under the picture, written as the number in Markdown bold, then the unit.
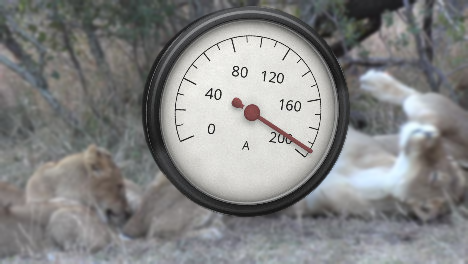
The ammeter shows **195** A
